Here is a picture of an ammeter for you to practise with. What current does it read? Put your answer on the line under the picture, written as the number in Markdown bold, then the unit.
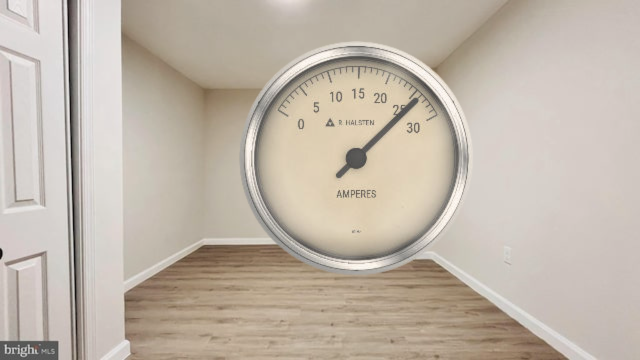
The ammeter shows **26** A
